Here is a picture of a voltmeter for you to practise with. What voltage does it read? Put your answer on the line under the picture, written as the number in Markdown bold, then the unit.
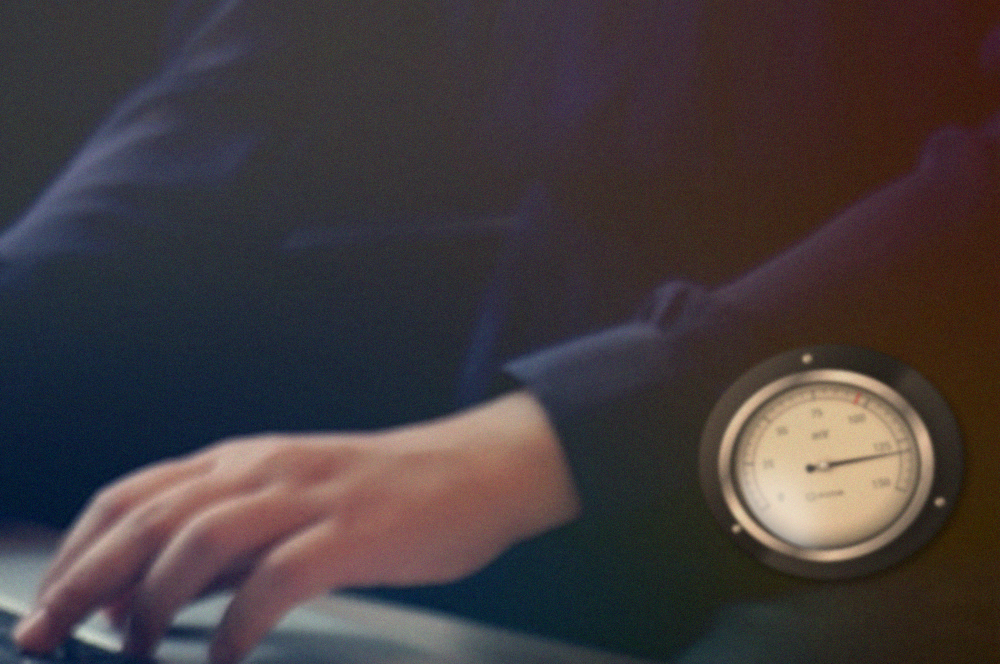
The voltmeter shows **130** mV
